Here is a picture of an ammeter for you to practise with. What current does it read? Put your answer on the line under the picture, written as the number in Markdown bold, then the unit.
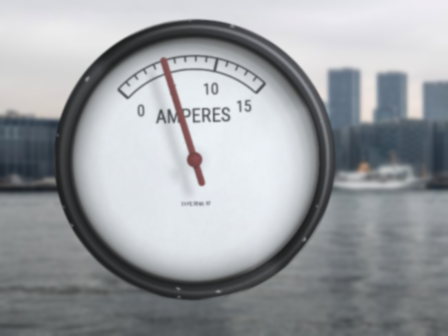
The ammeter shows **5** A
